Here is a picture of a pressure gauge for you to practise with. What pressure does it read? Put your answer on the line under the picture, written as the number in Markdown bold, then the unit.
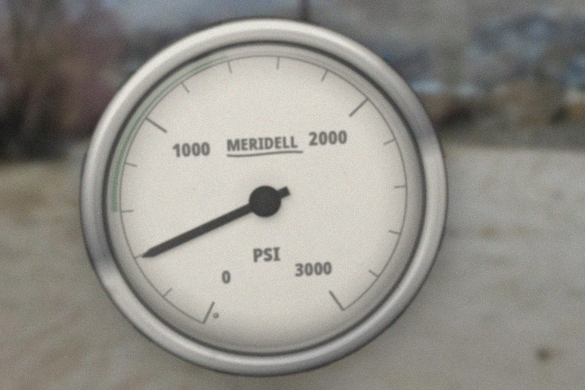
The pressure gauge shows **400** psi
